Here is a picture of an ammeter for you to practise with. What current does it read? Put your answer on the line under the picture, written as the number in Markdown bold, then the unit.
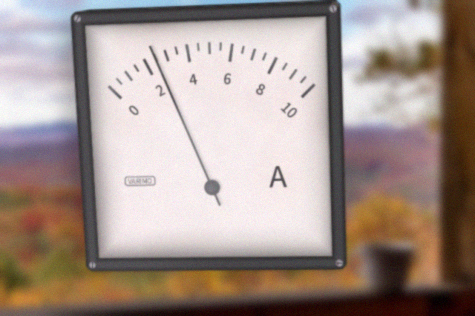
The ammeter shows **2.5** A
